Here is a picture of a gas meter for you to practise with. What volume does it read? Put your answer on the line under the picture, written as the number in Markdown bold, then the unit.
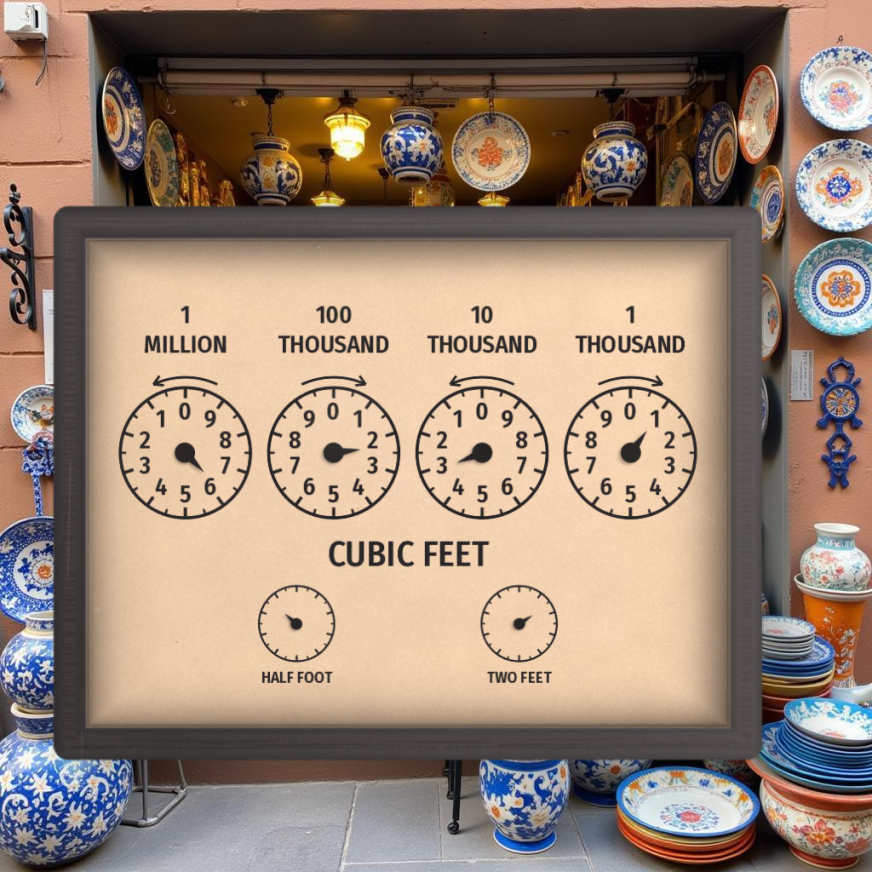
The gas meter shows **623100** ft³
